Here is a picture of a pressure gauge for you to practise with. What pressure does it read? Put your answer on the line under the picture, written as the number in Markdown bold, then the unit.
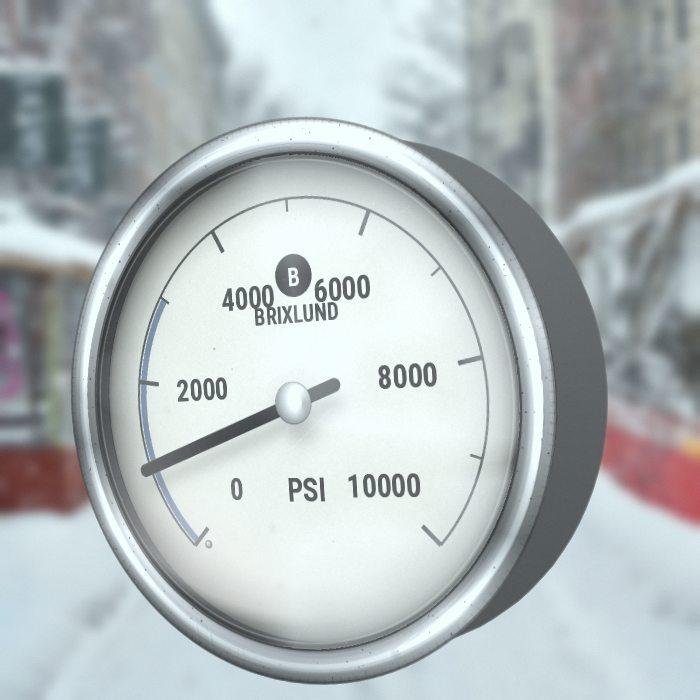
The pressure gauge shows **1000** psi
